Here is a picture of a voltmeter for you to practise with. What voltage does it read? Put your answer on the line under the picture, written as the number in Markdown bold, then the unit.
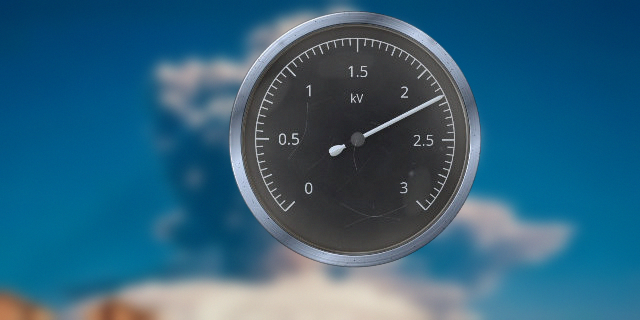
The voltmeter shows **2.2** kV
